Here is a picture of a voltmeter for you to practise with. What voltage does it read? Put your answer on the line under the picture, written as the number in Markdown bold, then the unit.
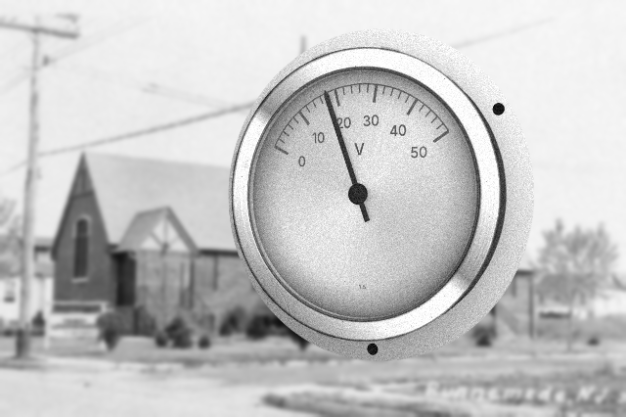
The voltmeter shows **18** V
